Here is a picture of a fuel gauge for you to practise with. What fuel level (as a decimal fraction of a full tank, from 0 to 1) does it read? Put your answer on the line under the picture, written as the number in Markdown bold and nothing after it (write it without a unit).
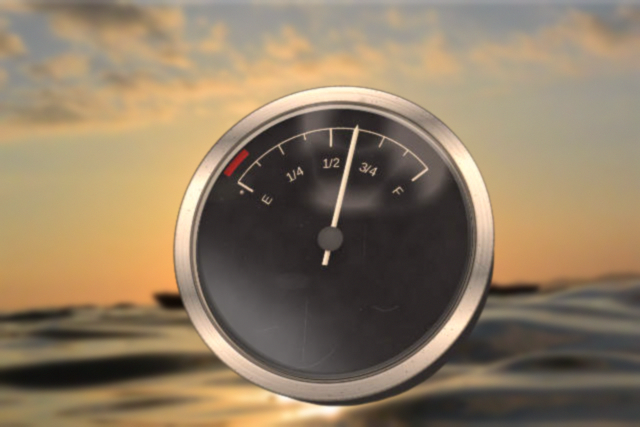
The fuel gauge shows **0.625**
